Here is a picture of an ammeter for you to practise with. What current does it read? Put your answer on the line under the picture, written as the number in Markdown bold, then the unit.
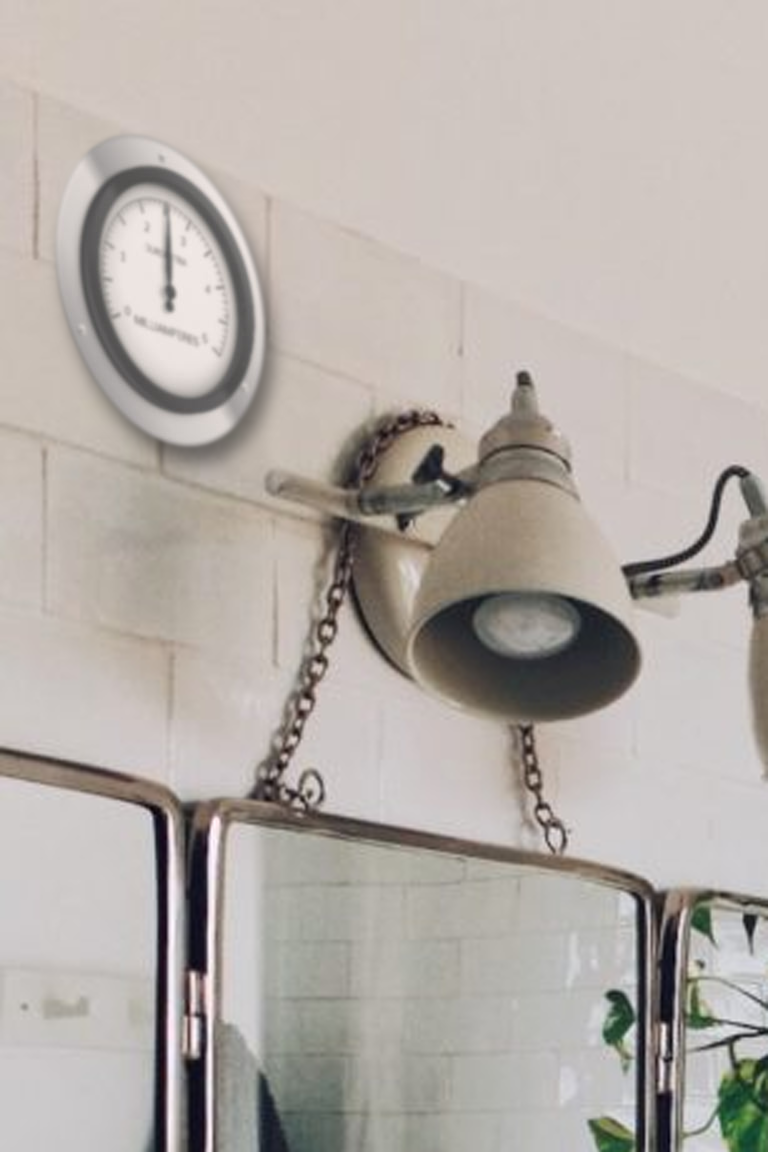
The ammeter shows **2.5** mA
